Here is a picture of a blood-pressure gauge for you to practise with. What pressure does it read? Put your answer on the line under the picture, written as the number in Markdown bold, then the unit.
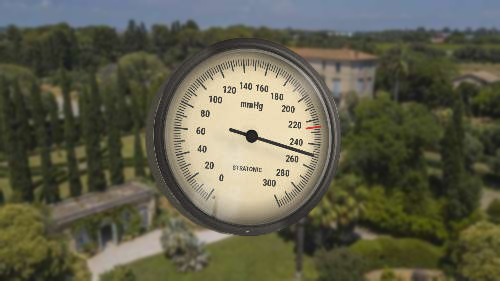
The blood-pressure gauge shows **250** mmHg
